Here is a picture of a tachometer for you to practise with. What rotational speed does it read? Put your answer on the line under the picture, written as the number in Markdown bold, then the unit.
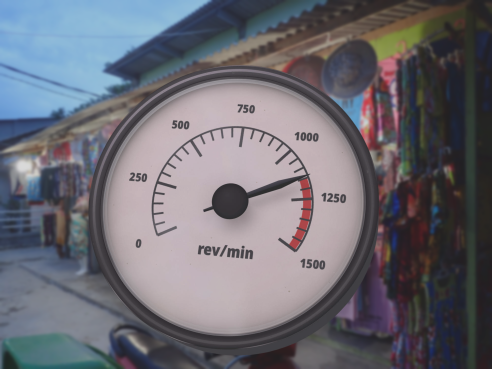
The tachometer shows **1150** rpm
